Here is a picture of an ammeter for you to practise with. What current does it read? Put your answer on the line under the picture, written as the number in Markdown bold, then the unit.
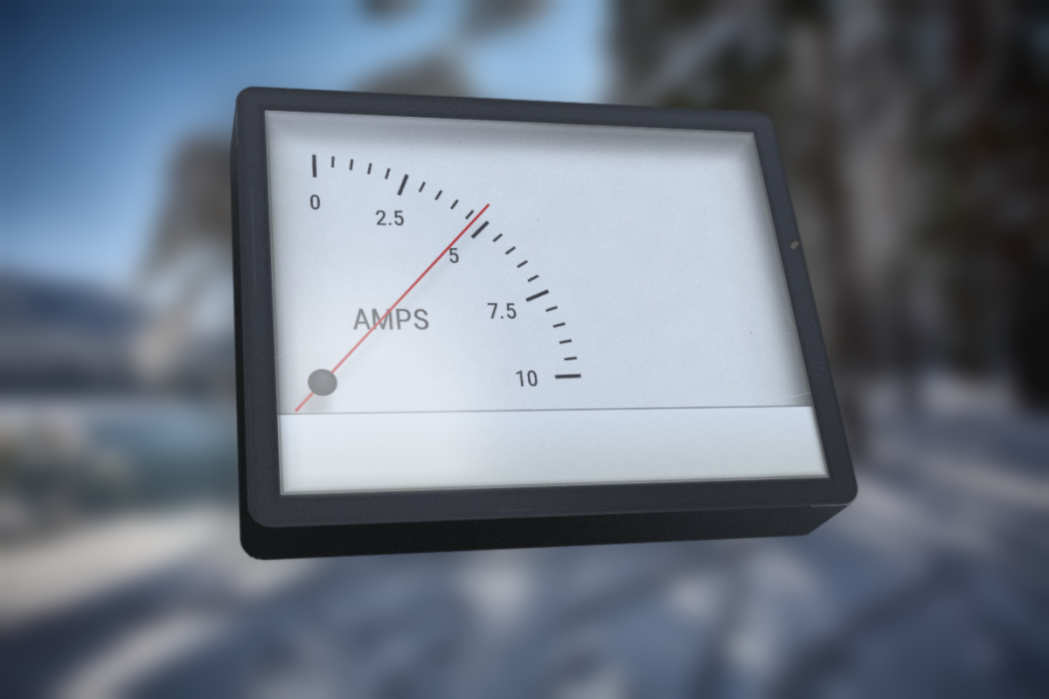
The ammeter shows **4.75** A
